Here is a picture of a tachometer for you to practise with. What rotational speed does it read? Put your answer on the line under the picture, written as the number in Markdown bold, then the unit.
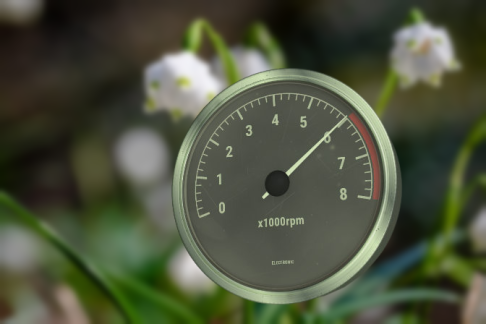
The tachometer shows **6000** rpm
